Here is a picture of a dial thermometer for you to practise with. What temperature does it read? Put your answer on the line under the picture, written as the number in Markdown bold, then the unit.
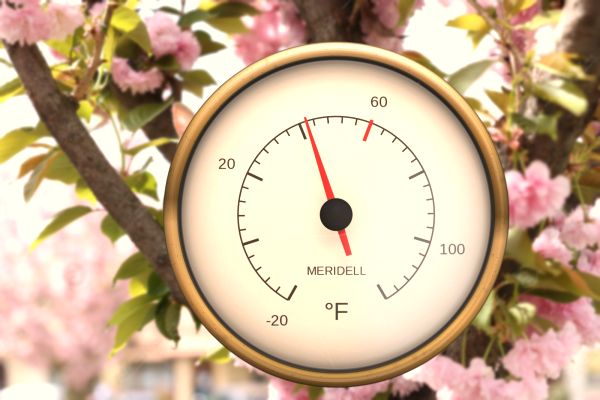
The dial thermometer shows **42** °F
